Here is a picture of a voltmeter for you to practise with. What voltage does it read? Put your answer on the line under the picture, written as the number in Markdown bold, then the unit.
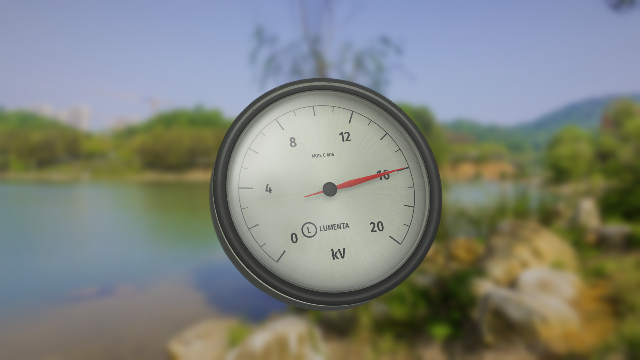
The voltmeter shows **16** kV
